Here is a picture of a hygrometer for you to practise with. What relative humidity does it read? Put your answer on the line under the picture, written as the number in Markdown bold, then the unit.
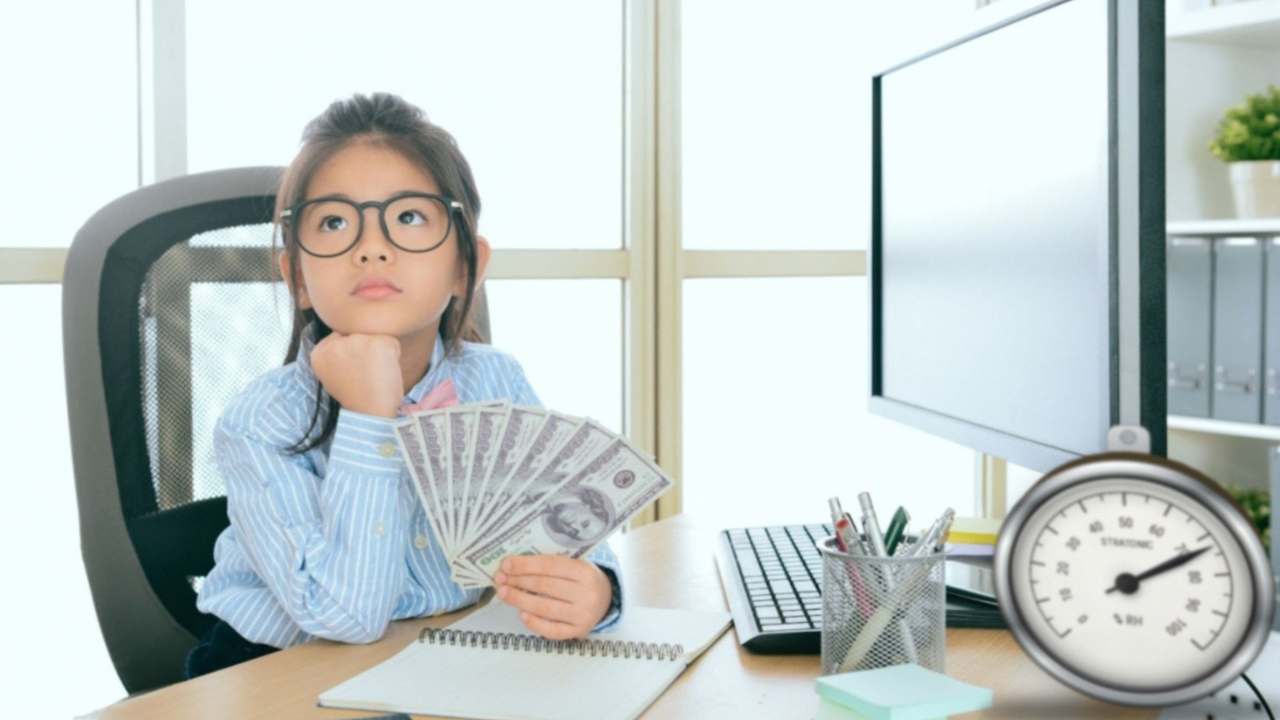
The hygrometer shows **72.5** %
